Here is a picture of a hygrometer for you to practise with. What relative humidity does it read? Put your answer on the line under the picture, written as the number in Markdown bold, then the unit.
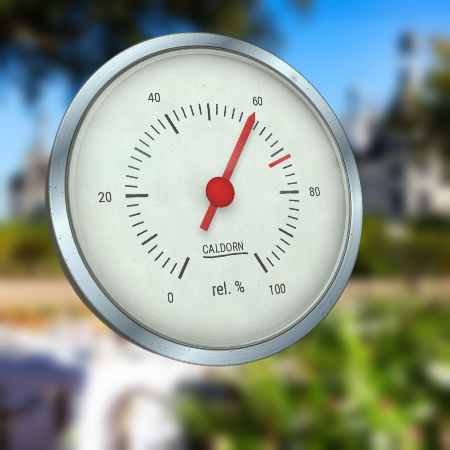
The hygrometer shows **60** %
